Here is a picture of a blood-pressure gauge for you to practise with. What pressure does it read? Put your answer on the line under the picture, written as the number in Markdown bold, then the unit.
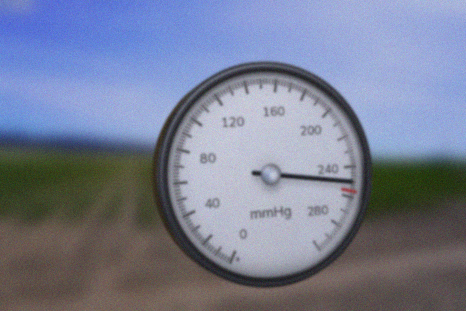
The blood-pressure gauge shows **250** mmHg
